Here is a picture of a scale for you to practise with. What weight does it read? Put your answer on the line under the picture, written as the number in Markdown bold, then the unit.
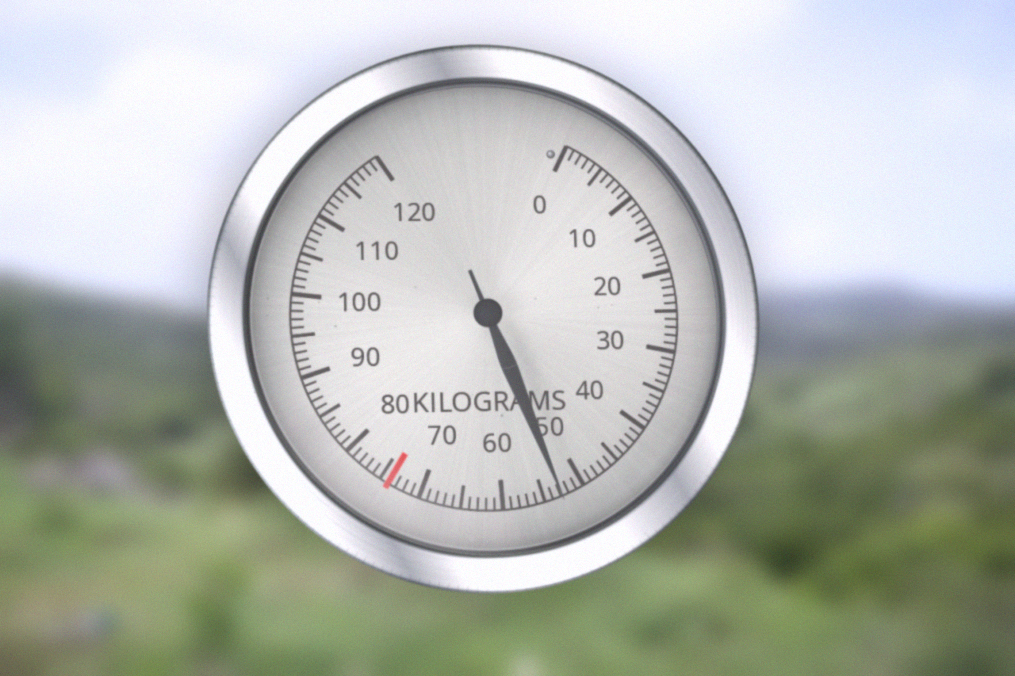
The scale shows **53** kg
